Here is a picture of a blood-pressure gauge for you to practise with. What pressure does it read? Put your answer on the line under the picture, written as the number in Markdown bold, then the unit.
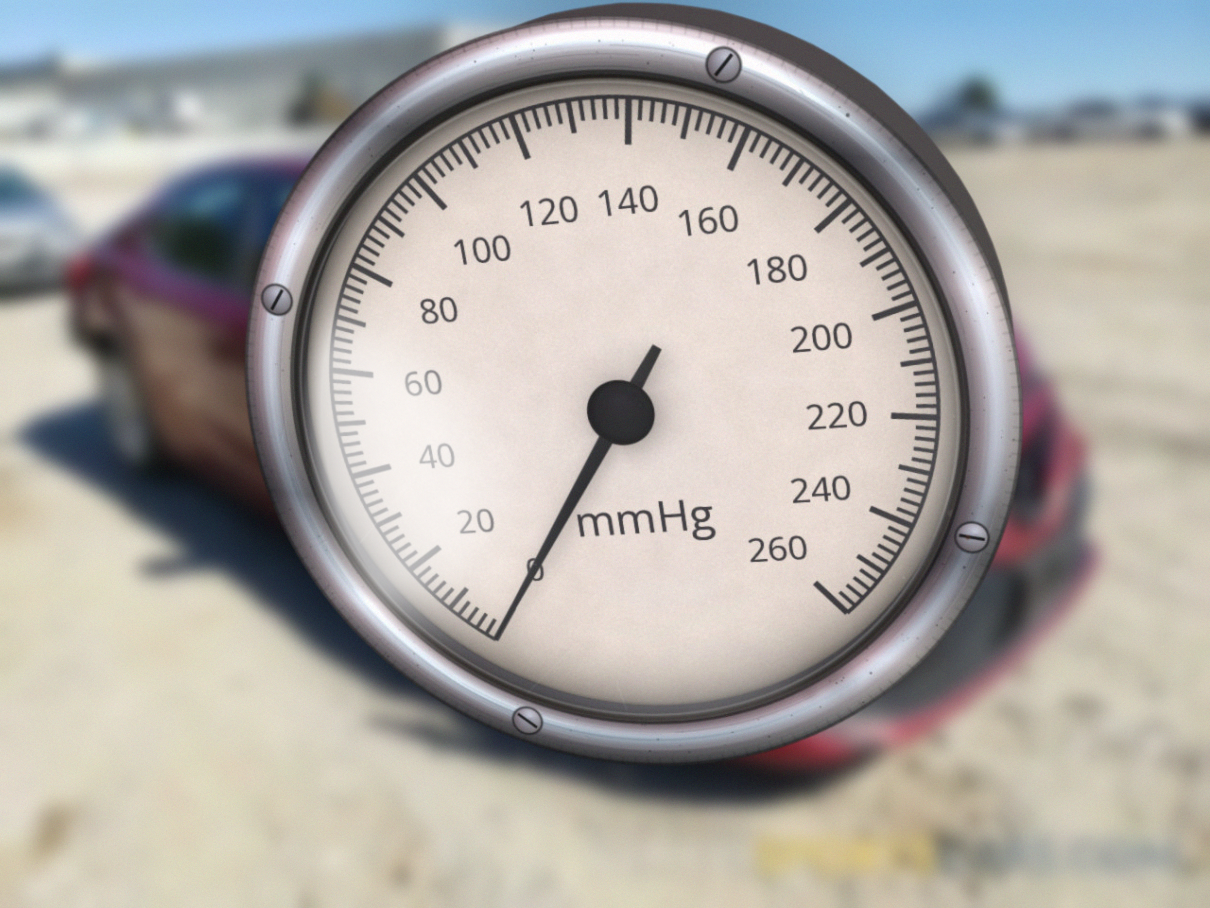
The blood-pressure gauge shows **0** mmHg
